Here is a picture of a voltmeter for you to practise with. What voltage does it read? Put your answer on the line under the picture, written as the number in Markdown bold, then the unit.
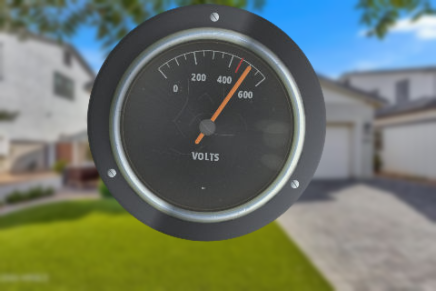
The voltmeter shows **500** V
